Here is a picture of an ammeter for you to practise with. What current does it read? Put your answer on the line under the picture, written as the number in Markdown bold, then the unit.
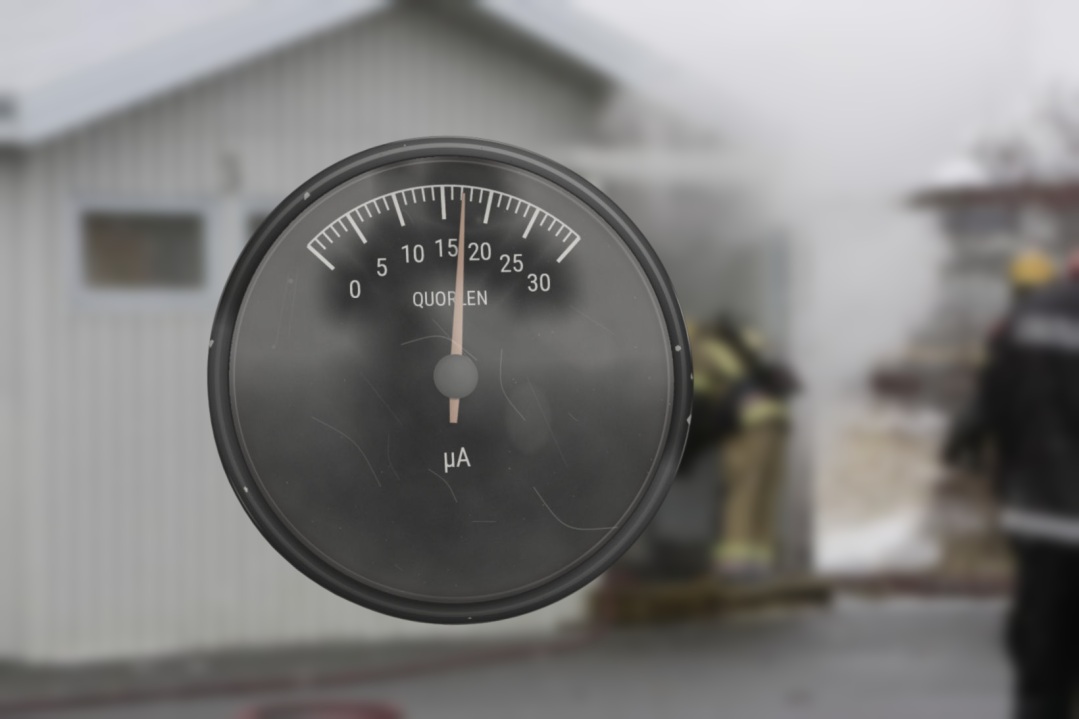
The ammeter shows **17** µA
